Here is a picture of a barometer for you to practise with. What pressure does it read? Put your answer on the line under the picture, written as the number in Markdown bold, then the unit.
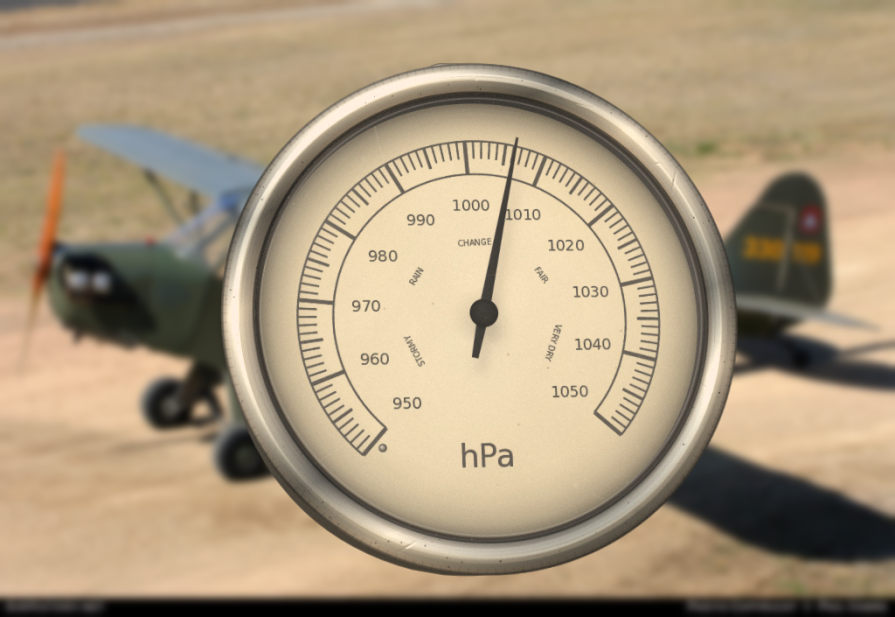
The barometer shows **1006** hPa
